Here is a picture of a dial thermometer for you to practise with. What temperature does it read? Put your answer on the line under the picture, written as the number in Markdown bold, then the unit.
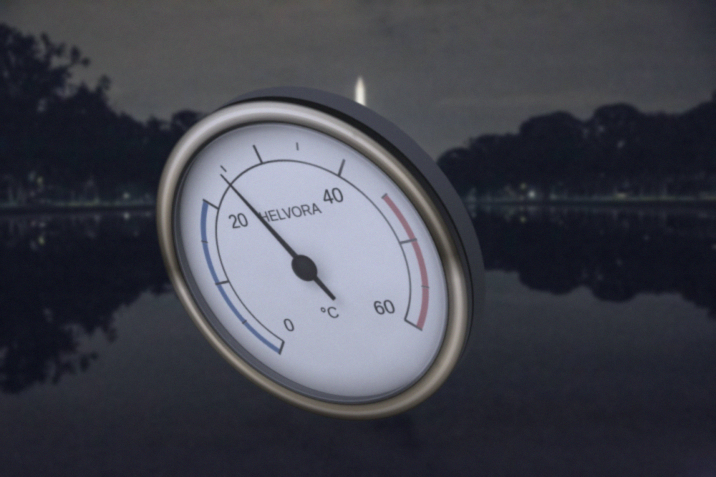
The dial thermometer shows **25** °C
